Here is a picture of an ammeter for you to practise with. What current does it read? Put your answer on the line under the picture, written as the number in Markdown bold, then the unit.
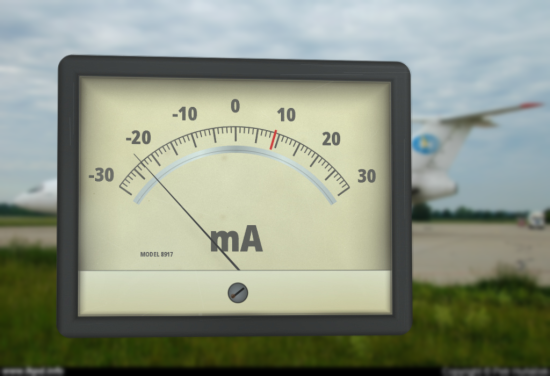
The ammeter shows **-23** mA
